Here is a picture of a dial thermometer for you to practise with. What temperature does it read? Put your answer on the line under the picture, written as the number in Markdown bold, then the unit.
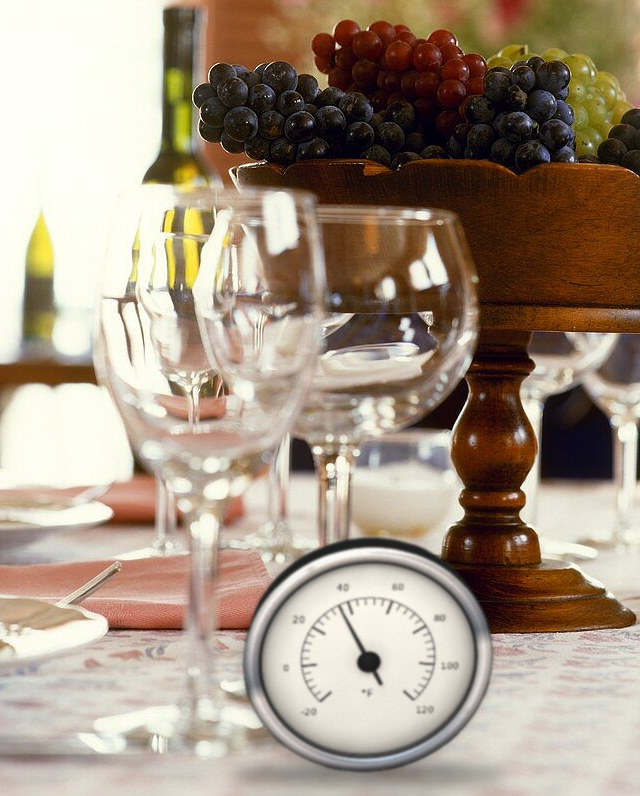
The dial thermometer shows **36** °F
